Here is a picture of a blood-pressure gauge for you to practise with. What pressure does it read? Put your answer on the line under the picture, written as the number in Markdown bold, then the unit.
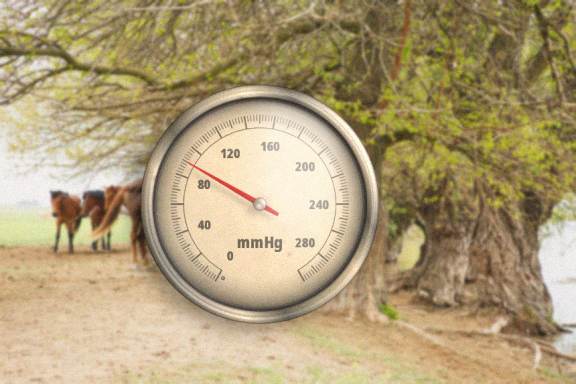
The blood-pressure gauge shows **90** mmHg
